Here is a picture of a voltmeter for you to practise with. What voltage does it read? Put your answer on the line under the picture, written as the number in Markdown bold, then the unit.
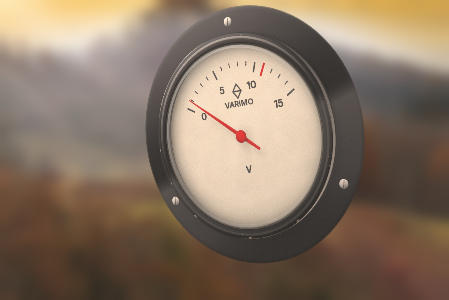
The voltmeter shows **1** V
